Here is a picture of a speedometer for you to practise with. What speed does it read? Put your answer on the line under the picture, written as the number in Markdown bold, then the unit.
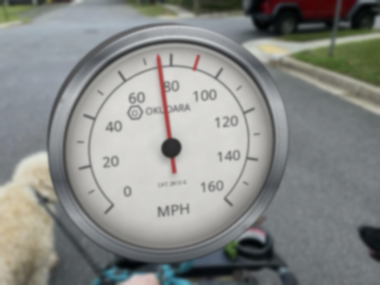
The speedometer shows **75** mph
